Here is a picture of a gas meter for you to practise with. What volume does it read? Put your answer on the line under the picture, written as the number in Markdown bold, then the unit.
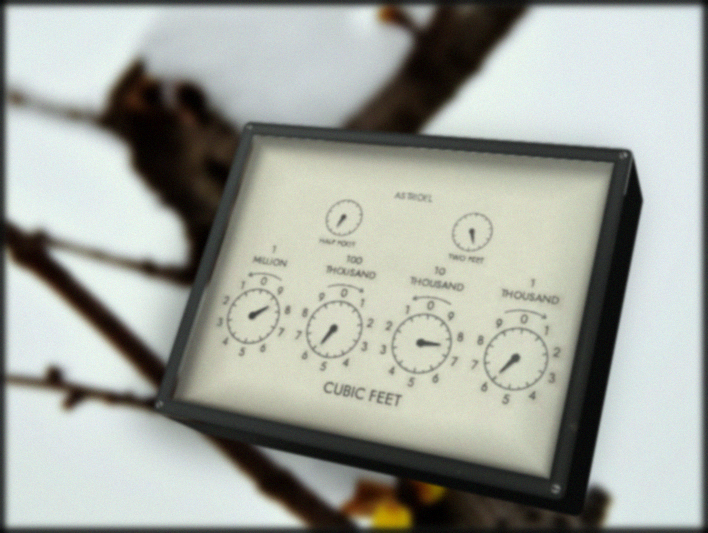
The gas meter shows **857600** ft³
